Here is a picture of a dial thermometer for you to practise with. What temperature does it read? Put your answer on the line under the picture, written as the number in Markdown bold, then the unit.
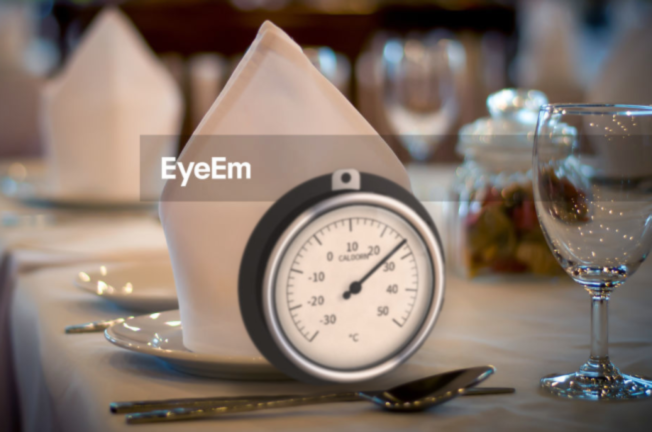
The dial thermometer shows **26** °C
